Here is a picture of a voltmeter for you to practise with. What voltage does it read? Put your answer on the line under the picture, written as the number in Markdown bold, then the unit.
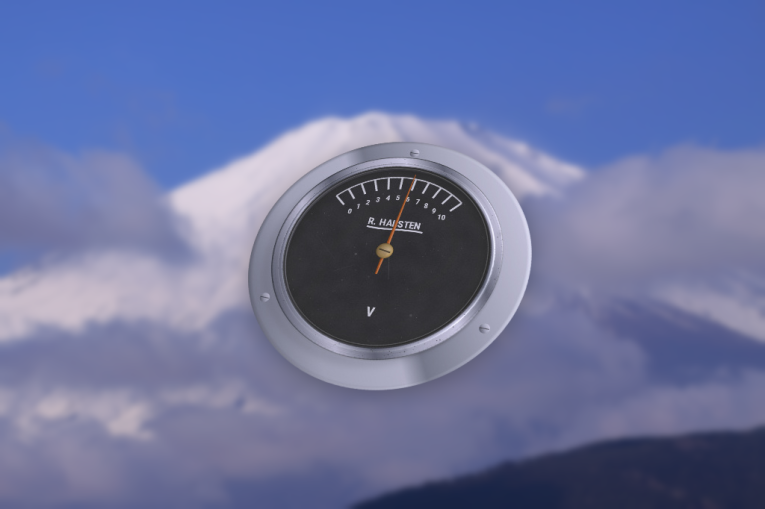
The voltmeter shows **6** V
